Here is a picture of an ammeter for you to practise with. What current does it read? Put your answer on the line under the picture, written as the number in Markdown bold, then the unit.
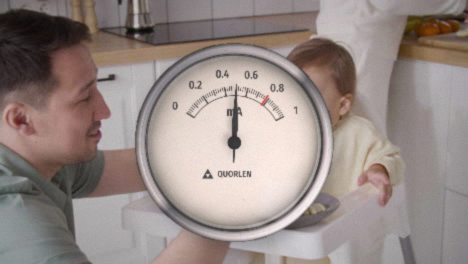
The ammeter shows **0.5** mA
